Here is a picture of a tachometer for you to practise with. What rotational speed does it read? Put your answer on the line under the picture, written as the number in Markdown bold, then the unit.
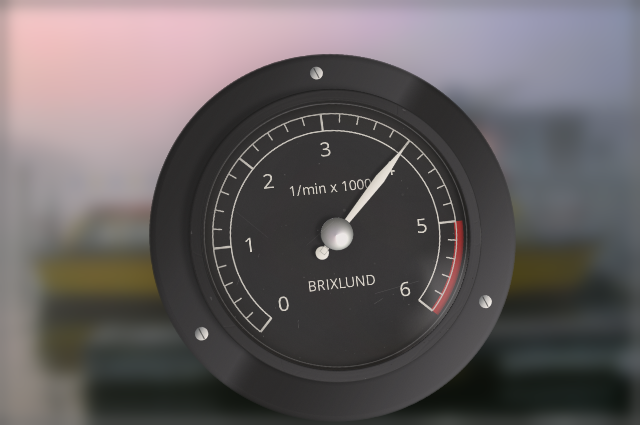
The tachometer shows **4000** rpm
